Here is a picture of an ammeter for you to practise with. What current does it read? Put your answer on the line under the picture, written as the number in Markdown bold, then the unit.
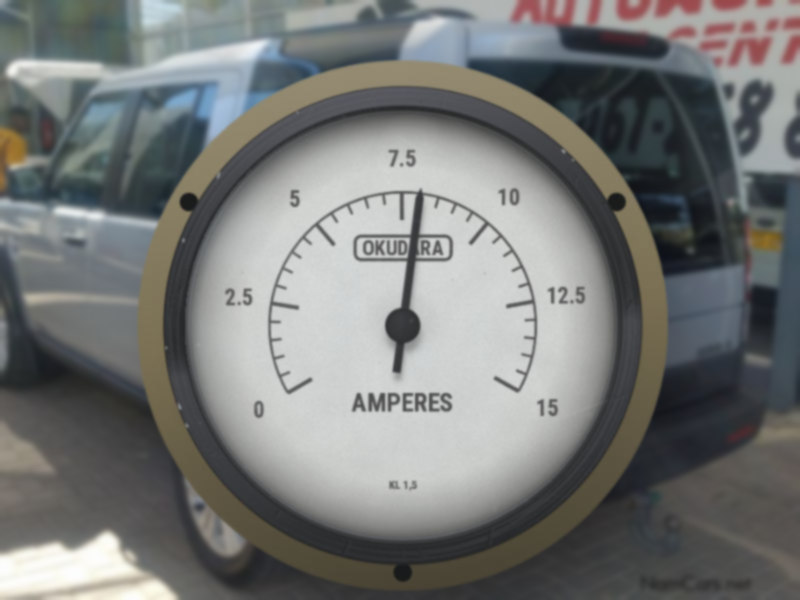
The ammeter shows **8** A
